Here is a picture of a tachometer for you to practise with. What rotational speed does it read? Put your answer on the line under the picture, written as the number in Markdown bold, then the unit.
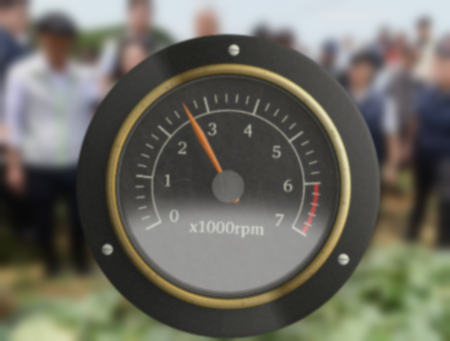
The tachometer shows **2600** rpm
